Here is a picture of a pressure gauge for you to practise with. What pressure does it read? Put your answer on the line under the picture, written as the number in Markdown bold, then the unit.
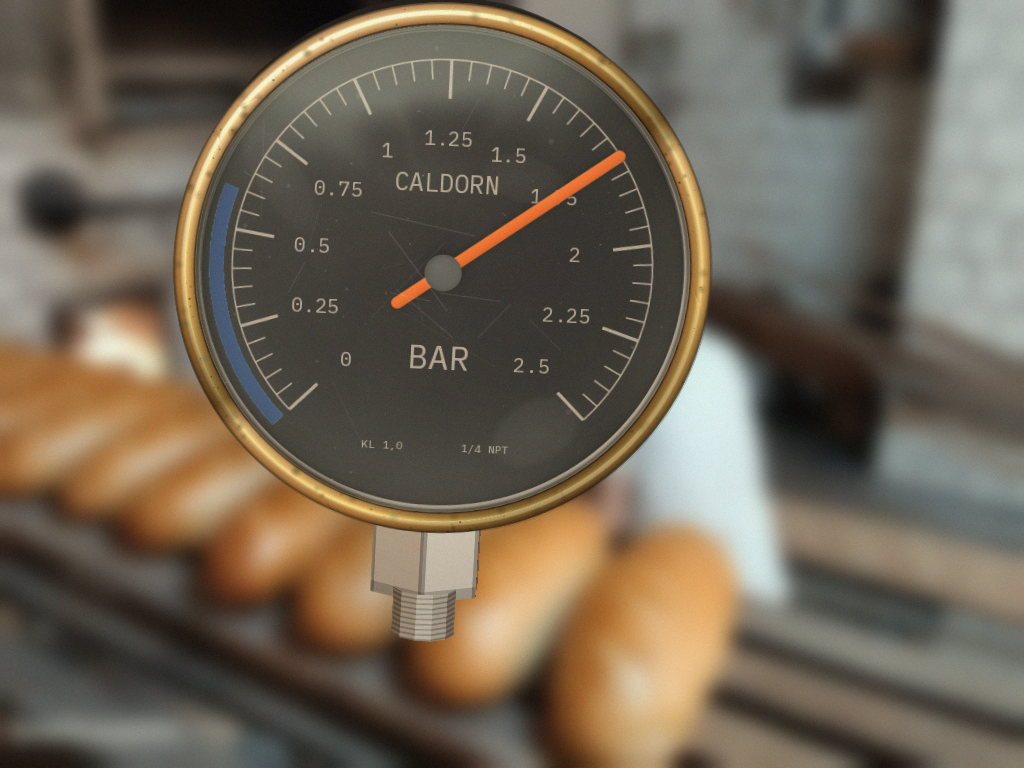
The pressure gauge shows **1.75** bar
